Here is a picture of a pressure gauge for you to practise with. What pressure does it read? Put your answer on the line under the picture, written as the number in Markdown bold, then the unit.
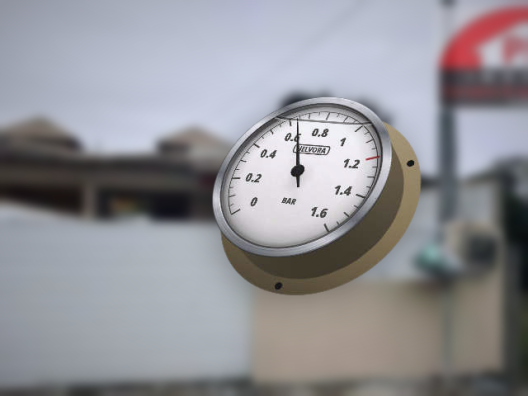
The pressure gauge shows **0.65** bar
